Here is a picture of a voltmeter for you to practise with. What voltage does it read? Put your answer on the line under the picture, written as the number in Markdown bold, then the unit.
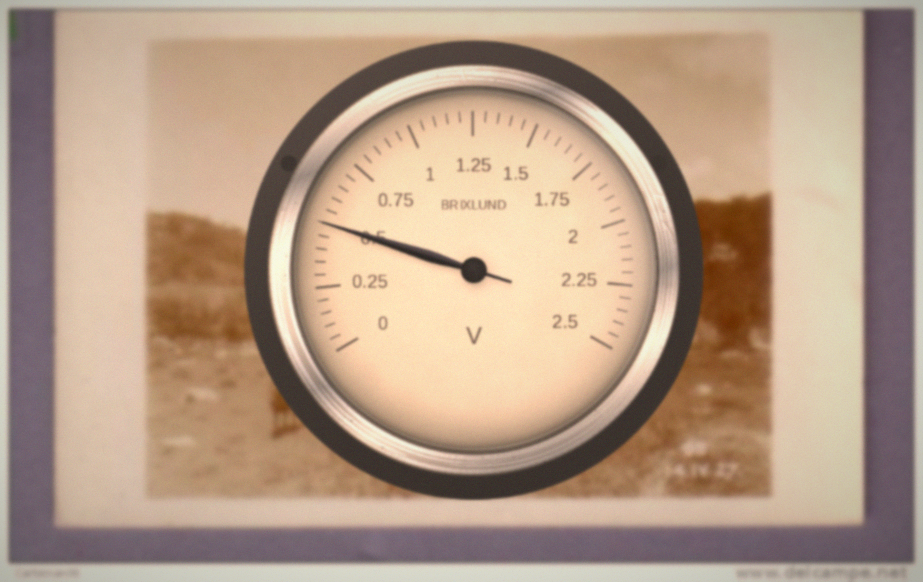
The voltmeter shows **0.5** V
